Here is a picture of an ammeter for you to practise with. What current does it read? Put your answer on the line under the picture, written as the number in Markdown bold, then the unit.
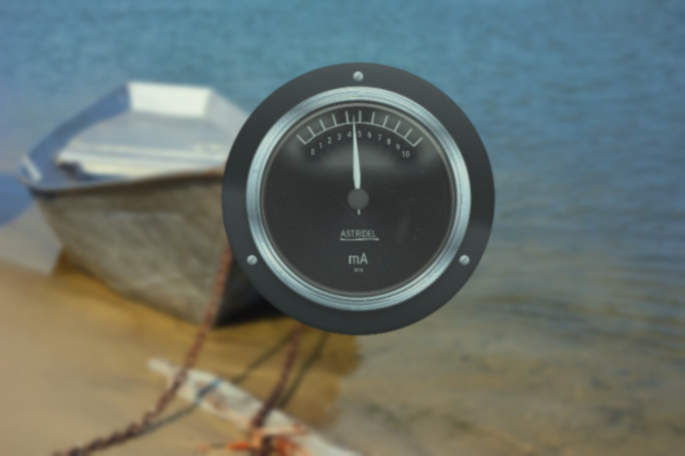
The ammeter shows **4.5** mA
